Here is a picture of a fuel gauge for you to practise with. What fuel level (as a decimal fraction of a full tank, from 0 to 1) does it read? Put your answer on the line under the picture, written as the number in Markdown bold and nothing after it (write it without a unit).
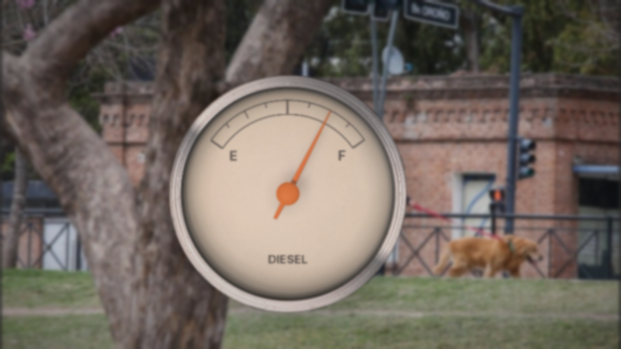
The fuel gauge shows **0.75**
